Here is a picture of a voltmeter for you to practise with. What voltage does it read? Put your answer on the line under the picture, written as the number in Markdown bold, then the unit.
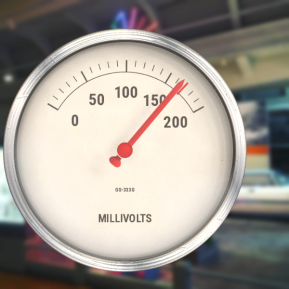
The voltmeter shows **165** mV
